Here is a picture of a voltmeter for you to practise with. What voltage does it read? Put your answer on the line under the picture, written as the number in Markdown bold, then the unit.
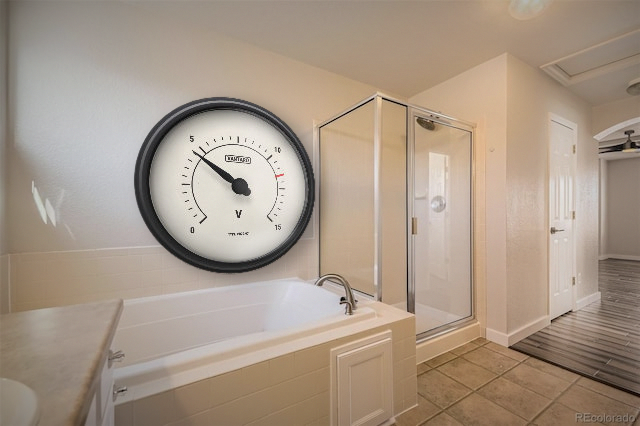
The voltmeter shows **4.5** V
